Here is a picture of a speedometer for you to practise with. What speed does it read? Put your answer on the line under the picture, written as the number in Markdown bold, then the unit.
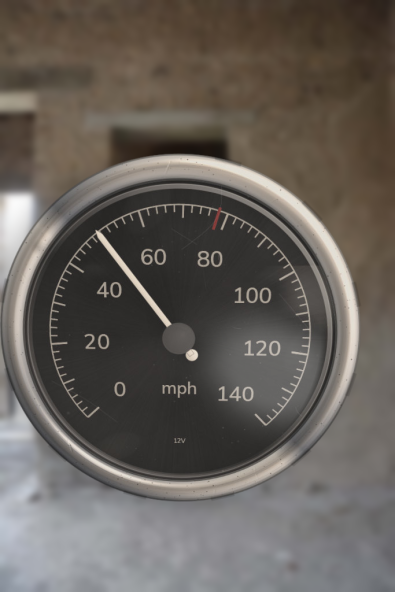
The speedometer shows **50** mph
